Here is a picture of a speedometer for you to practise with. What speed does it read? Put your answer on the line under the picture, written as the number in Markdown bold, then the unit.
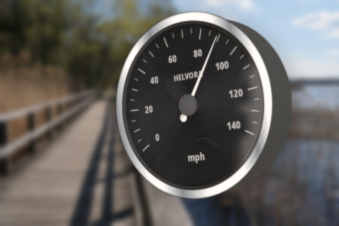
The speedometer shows **90** mph
